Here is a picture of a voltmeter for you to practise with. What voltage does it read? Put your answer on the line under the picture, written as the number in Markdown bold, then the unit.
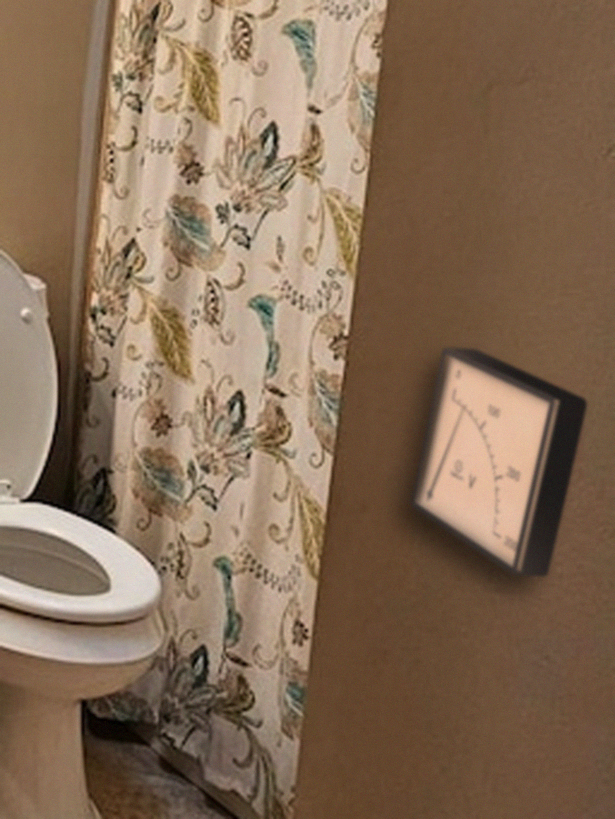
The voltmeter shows **40** V
